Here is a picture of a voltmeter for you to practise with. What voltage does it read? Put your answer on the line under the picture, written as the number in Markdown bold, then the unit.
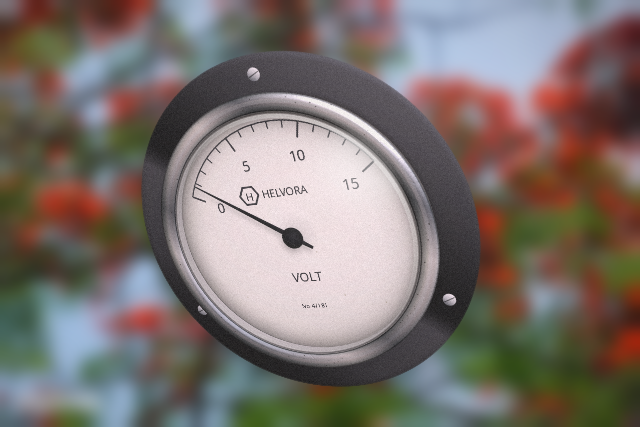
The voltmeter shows **1** V
